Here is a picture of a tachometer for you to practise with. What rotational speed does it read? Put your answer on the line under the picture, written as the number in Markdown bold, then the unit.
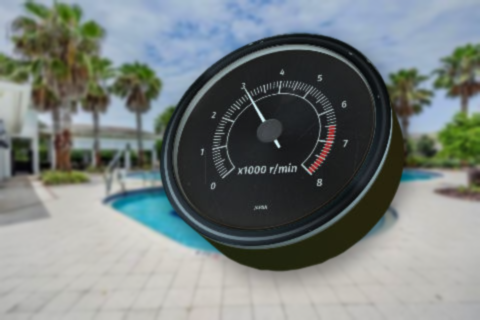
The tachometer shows **3000** rpm
